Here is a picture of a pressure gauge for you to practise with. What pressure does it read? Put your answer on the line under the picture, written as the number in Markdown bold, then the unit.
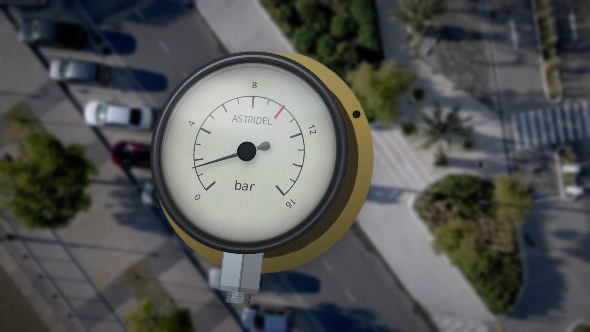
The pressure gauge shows **1.5** bar
